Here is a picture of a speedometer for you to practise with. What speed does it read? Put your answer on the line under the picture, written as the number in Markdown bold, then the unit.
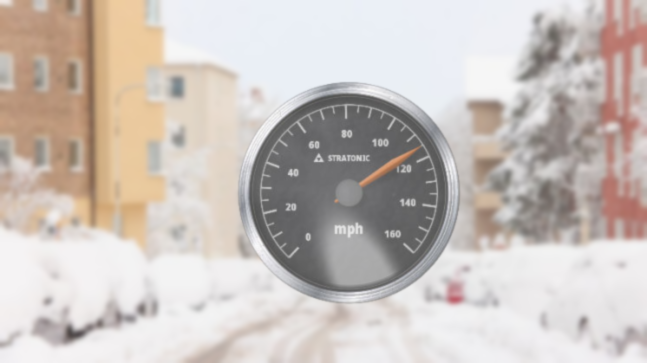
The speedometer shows **115** mph
